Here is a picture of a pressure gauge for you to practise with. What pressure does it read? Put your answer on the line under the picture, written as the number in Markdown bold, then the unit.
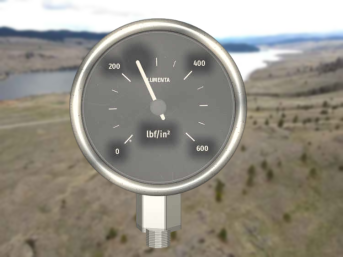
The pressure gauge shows **250** psi
